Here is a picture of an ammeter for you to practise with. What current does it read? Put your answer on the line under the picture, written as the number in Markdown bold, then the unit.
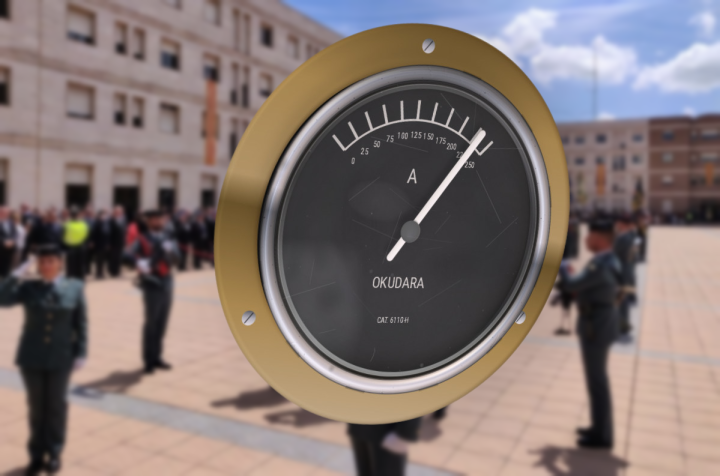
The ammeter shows **225** A
